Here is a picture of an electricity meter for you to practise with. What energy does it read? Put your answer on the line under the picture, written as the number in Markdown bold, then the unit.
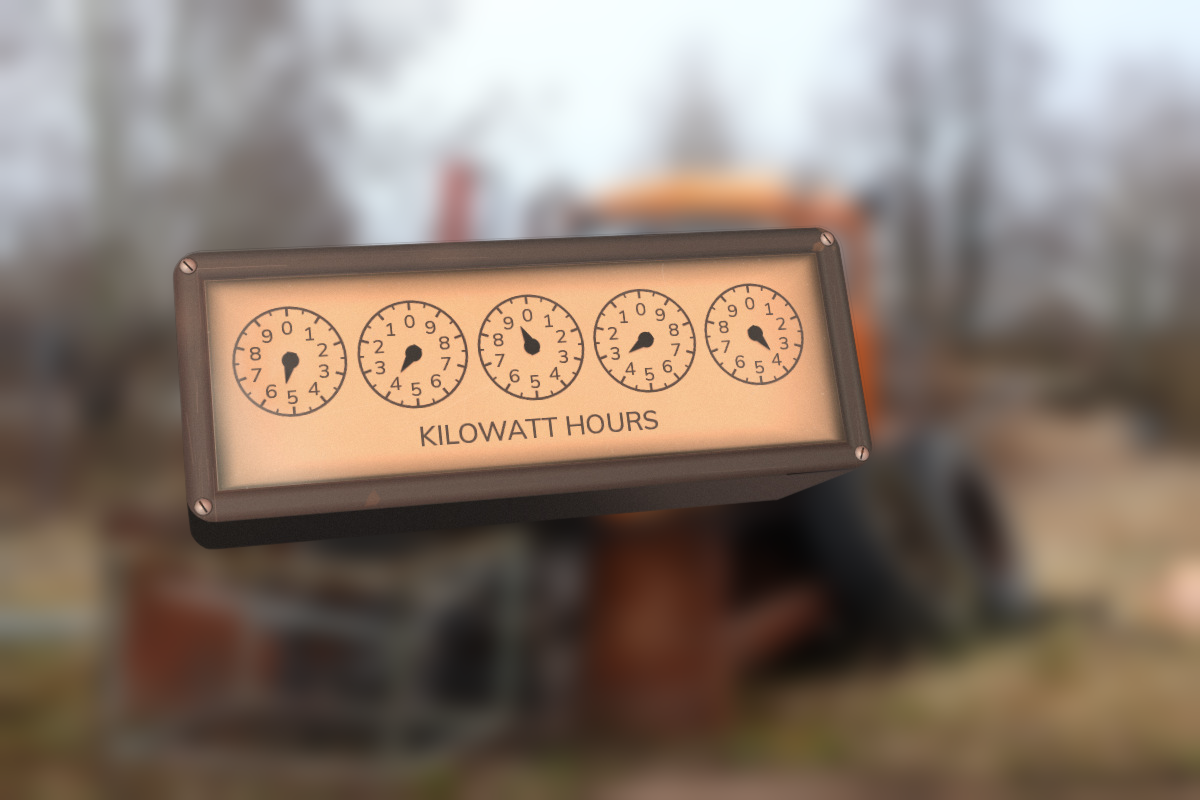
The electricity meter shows **53934** kWh
